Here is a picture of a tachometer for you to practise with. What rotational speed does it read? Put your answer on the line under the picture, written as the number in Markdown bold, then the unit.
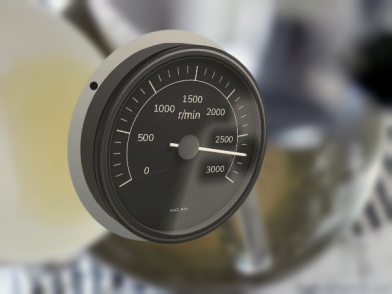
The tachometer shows **2700** rpm
